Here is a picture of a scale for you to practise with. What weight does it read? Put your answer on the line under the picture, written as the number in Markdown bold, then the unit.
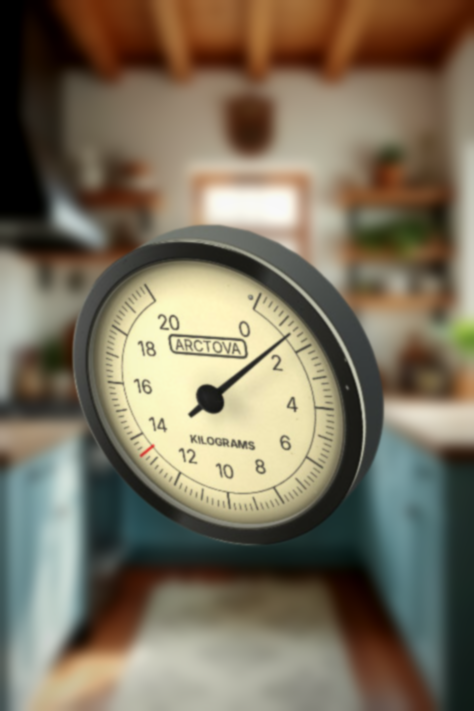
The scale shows **1.4** kg
